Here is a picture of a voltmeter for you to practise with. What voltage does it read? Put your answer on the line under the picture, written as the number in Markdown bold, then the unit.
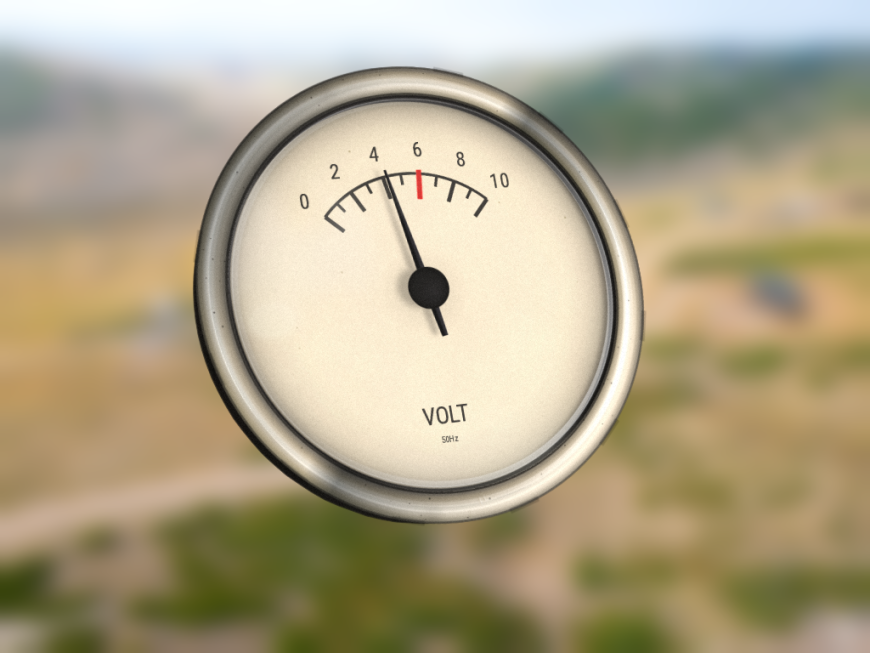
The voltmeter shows **4** V
